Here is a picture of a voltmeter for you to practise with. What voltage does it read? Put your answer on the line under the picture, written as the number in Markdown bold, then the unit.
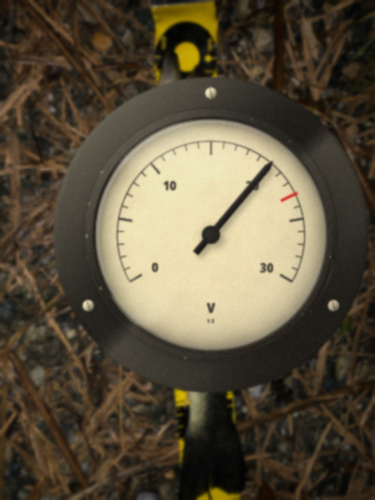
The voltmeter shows **20** V
